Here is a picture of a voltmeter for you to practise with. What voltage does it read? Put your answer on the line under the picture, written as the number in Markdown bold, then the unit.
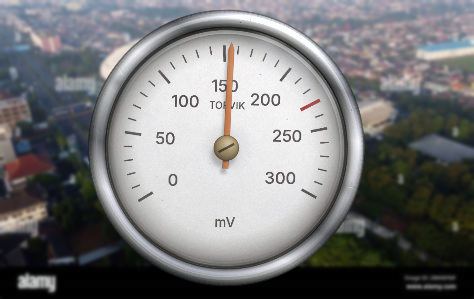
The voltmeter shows **155** mV
